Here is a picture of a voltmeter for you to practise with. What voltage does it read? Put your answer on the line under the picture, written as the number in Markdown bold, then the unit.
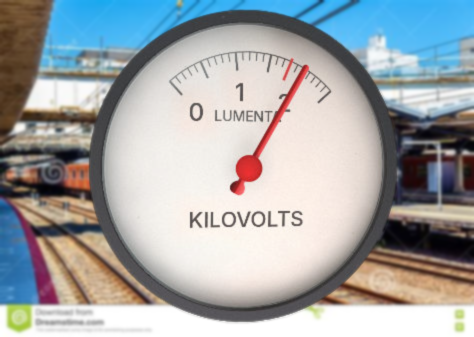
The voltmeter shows **2** kV
